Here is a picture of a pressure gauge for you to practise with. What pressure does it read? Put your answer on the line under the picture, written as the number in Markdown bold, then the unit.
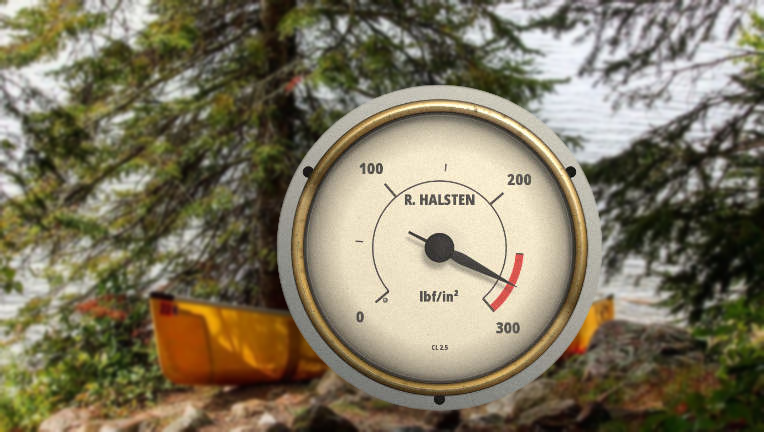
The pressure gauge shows **275** psi
